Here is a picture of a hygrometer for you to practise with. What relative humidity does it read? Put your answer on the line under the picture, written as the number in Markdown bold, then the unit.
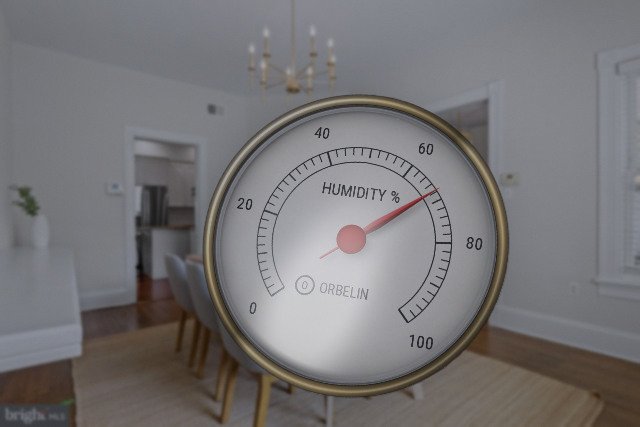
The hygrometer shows **68** %
